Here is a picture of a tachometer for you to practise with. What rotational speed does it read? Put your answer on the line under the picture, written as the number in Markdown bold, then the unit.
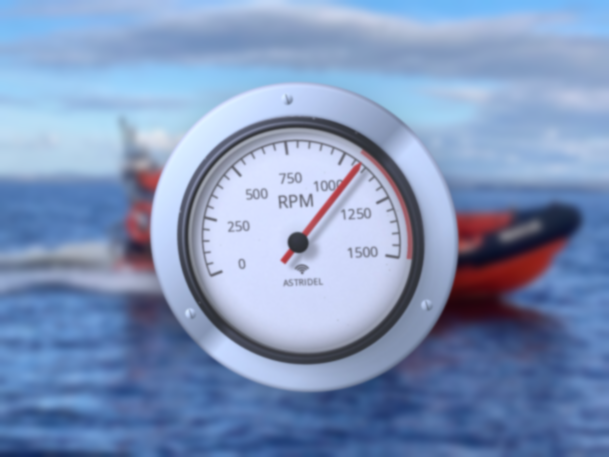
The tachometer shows **1075** rpm
